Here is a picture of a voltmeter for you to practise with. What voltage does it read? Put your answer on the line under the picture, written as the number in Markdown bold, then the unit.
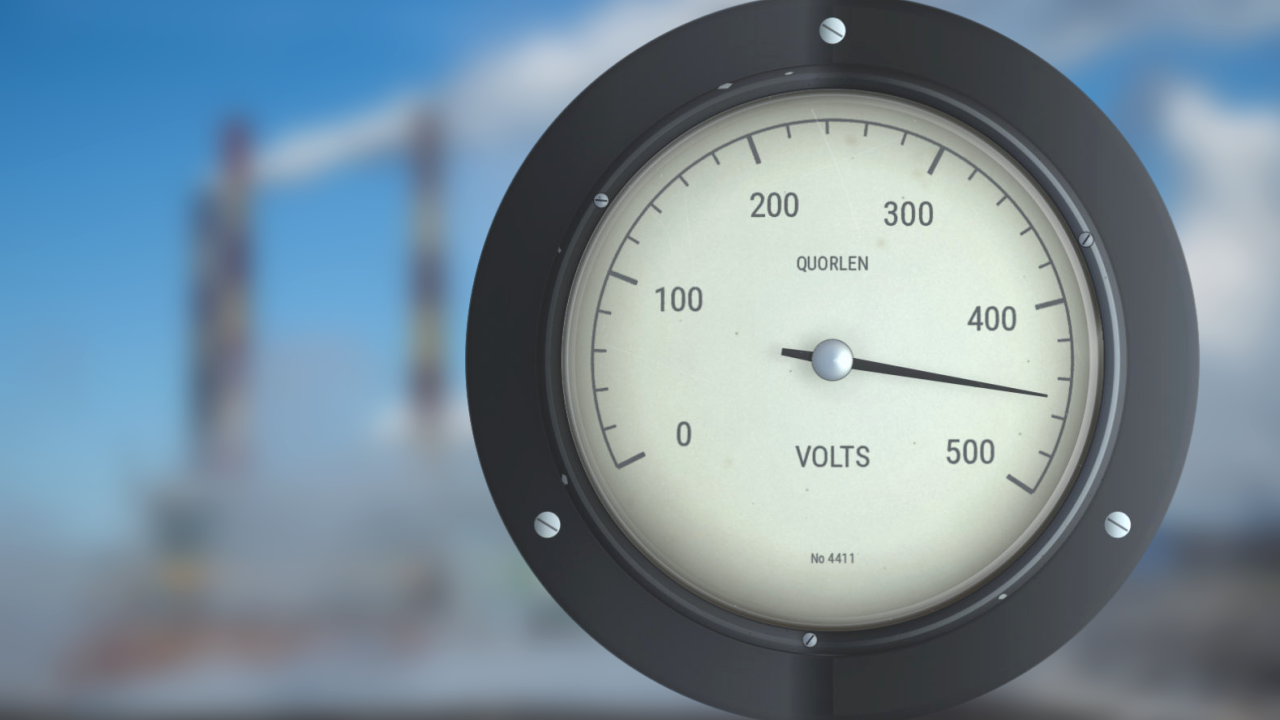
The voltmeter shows **450** V
